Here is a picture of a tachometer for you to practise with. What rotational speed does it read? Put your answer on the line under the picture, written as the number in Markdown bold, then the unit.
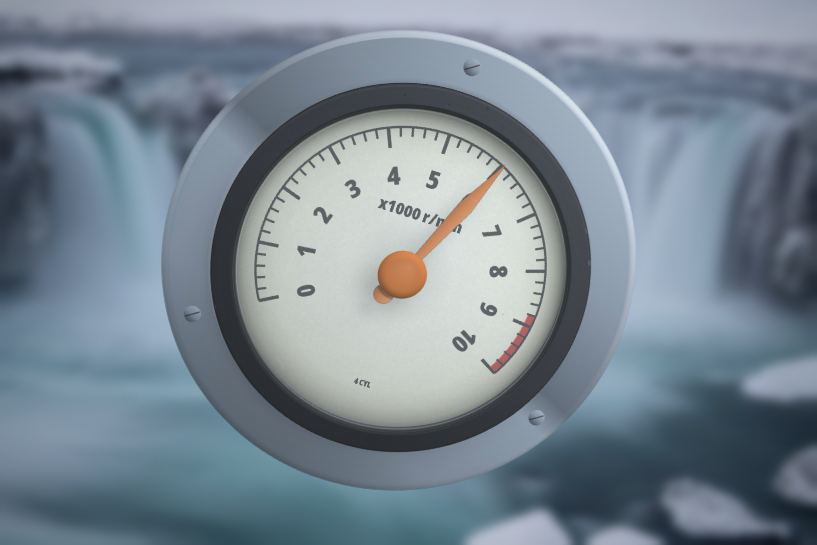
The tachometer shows **6000** rpm
